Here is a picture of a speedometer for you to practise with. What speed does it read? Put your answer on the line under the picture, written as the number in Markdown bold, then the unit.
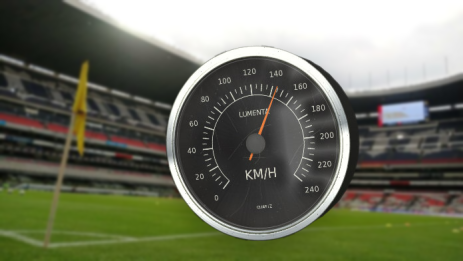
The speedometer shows **145** km/h
